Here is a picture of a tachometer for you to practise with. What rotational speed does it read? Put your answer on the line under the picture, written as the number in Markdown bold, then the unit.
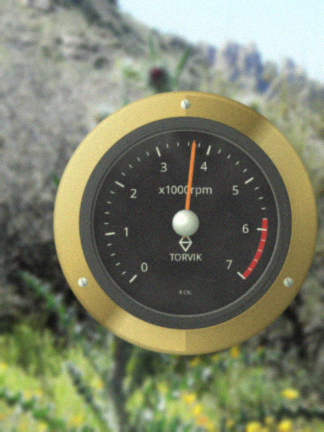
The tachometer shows **3700** rpm
